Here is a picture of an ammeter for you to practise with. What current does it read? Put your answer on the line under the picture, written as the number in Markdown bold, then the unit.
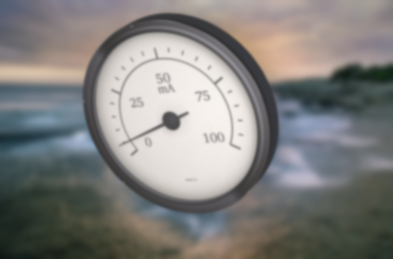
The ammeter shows **5** mA
